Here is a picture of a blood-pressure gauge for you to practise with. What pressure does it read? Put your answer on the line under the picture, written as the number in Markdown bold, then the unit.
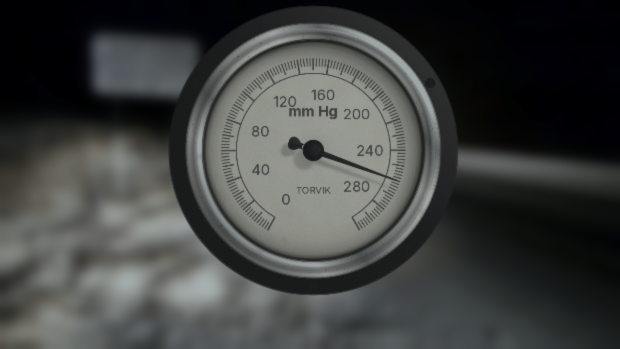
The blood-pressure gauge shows **260** mmHg
